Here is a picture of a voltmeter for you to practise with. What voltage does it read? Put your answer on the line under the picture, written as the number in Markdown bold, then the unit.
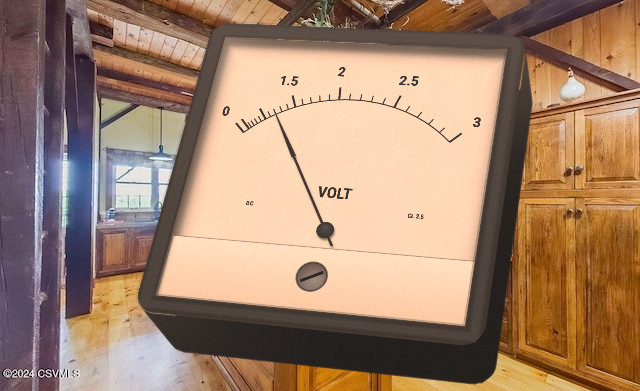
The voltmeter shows **1.2** V
